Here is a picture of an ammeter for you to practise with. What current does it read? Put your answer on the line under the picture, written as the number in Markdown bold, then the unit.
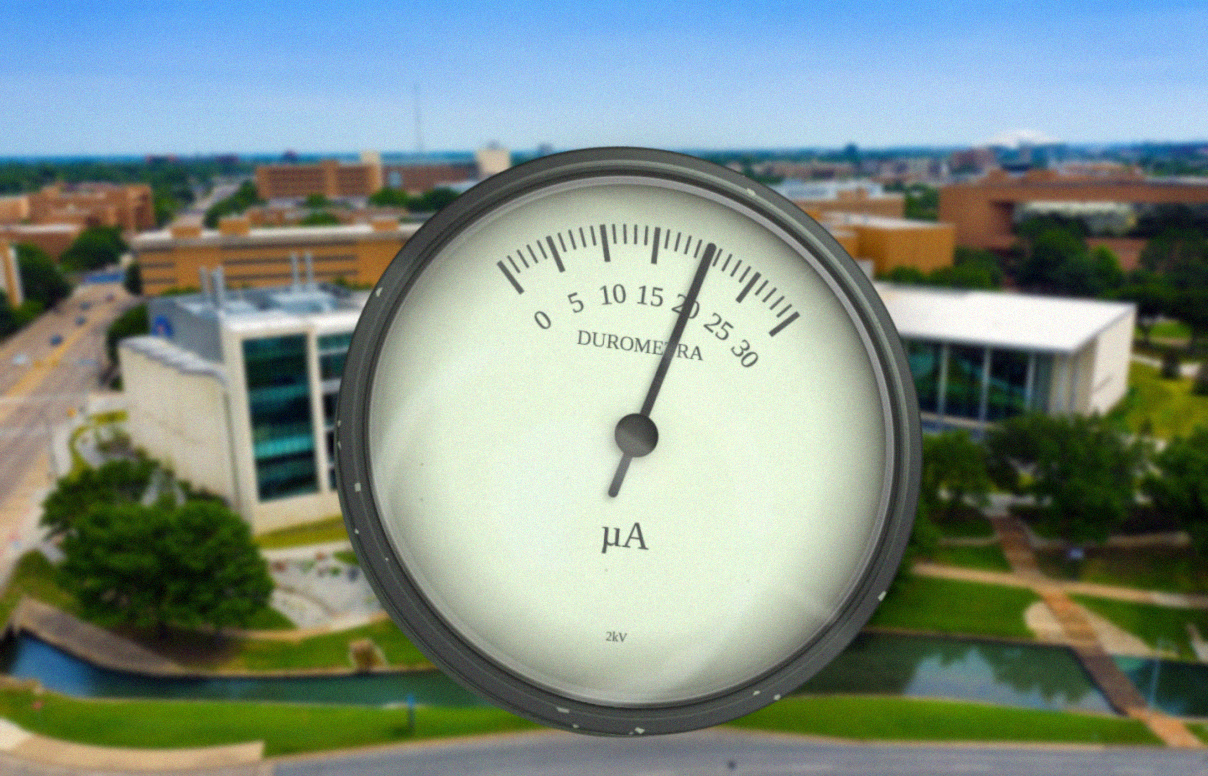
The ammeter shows **20** µA
